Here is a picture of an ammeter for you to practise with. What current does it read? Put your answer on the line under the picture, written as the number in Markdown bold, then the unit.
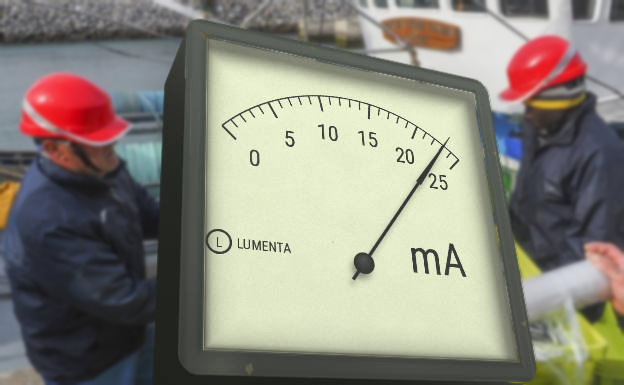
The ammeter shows **23** mA
